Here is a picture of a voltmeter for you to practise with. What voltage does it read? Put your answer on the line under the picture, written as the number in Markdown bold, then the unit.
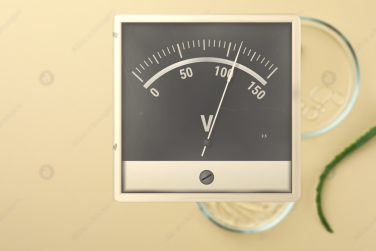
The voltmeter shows **110** V
